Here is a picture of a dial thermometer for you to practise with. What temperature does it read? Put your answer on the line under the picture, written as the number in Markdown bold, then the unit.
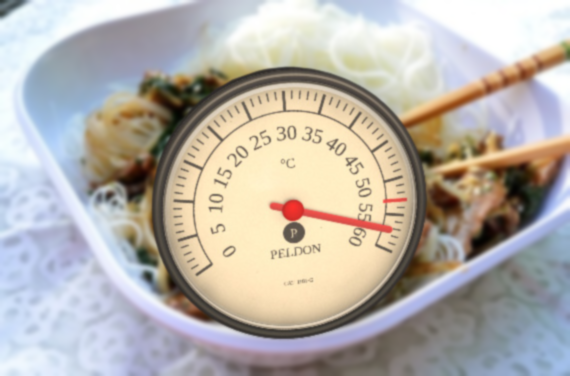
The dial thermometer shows **57** °C
